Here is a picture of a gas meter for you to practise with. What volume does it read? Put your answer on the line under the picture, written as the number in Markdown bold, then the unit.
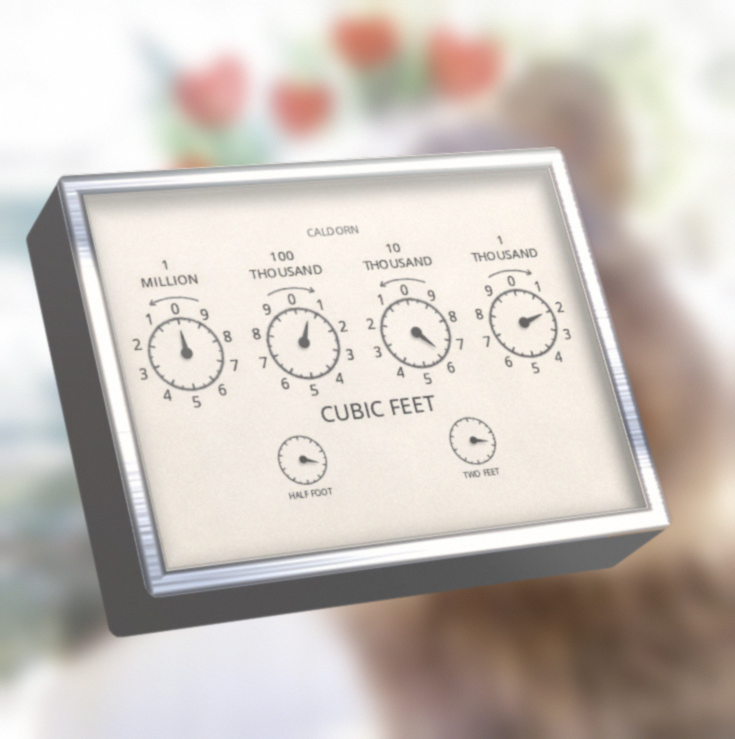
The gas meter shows **6200** ft³
